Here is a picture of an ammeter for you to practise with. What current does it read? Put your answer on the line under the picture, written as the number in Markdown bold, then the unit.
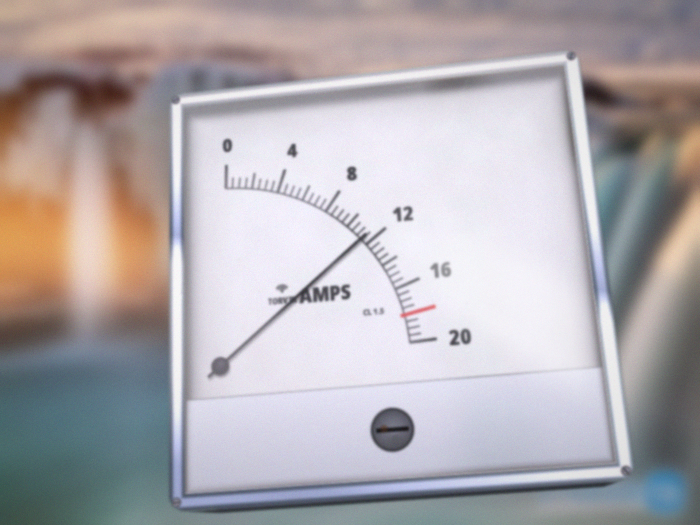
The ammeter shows **11.5** A
